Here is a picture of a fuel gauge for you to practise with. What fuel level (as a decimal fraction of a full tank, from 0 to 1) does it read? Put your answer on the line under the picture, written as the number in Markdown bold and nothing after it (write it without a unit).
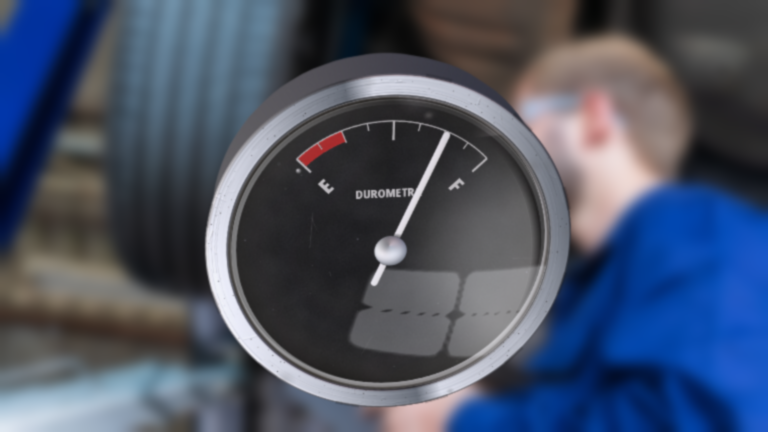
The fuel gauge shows **0.75**
